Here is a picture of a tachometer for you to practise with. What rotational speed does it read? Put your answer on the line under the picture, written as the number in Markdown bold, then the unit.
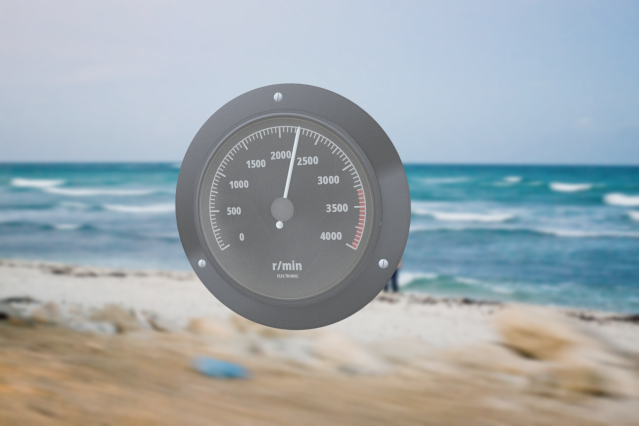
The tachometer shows **2250** rpm
